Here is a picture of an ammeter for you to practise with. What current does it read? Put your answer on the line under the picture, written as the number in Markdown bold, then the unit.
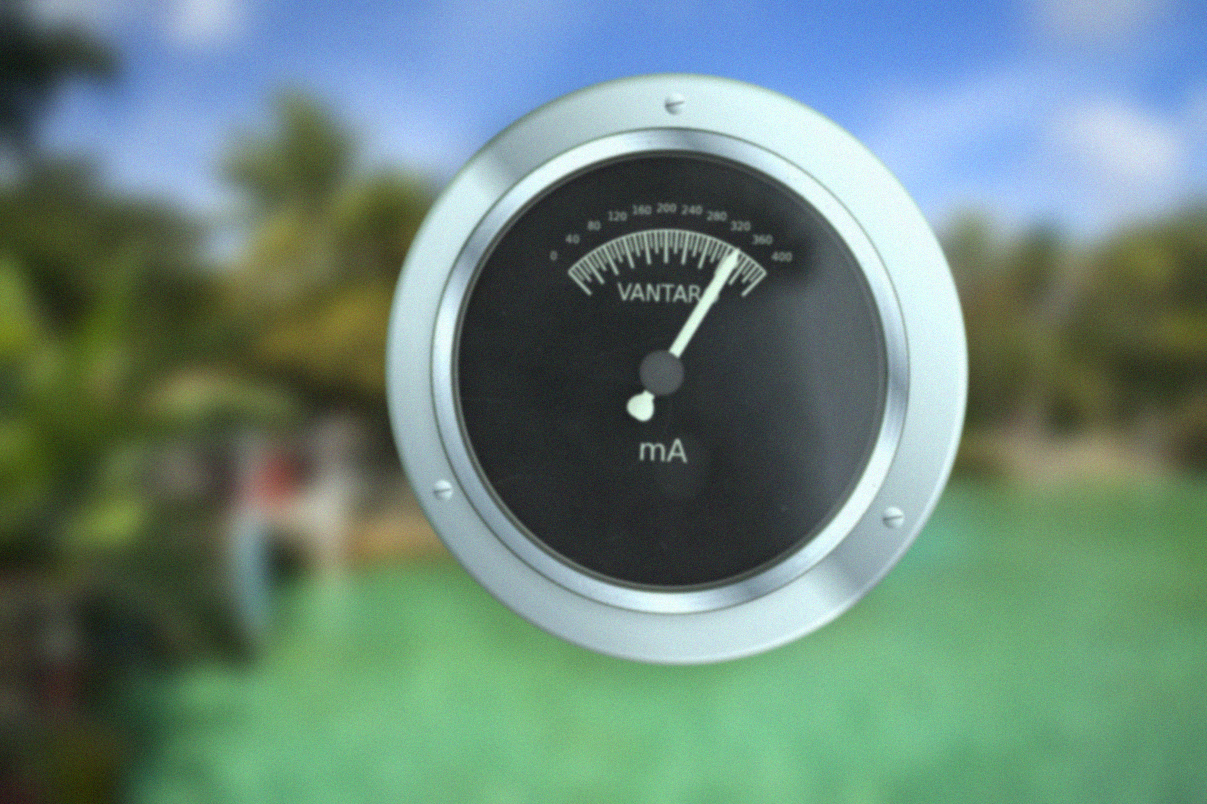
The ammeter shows **340** mA
